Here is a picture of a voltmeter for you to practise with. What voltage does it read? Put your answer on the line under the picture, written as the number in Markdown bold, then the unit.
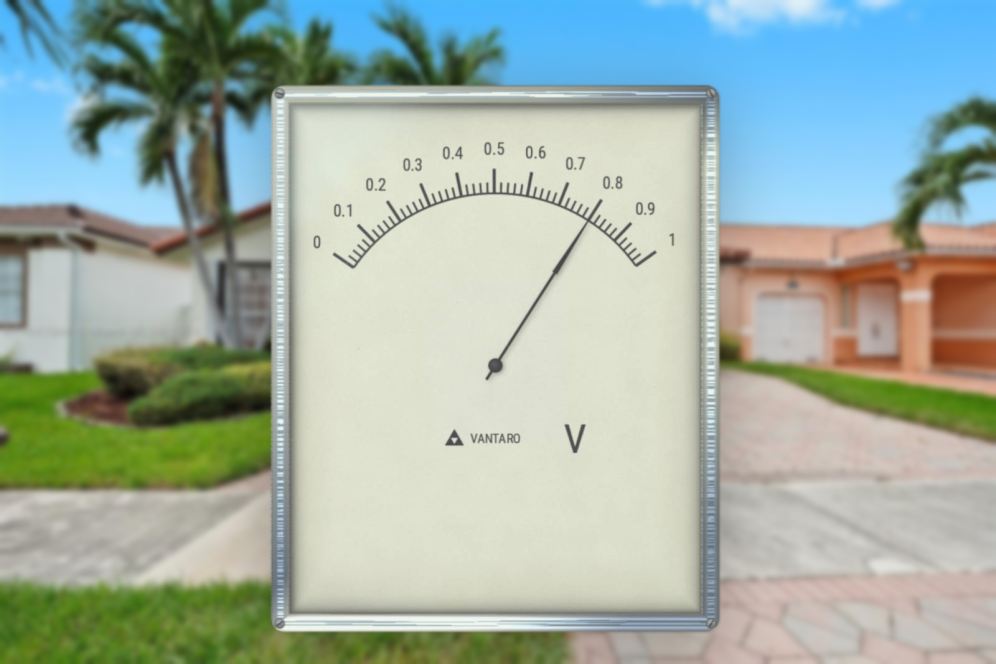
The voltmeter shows **0.8** V
